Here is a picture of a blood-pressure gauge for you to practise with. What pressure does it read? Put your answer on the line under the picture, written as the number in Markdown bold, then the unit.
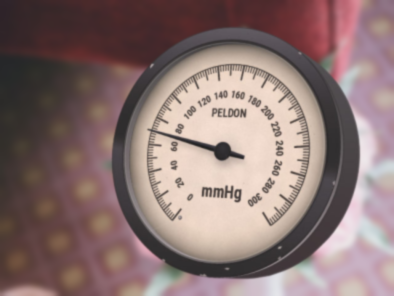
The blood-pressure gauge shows **70** mmHg
